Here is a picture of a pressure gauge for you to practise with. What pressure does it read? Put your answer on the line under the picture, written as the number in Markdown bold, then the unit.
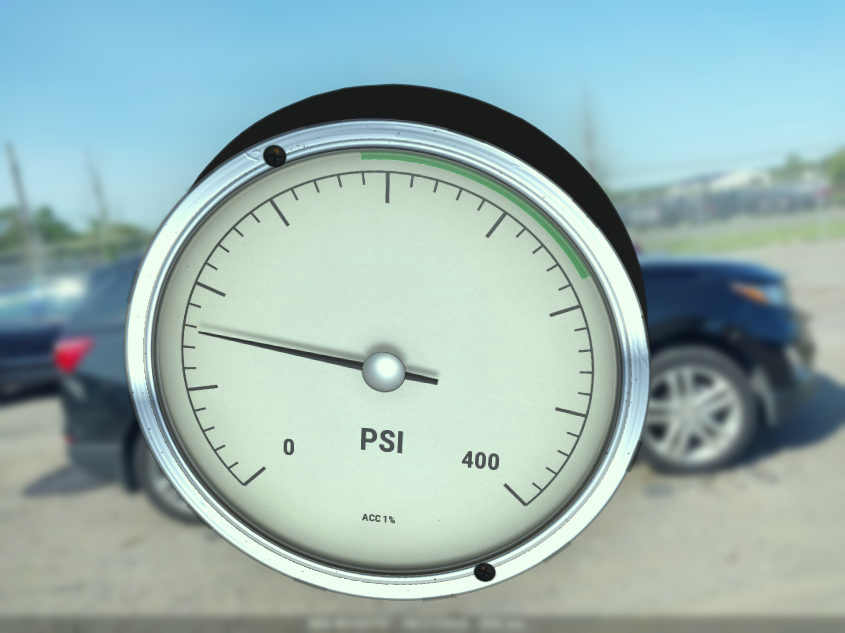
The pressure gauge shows **80** psi
